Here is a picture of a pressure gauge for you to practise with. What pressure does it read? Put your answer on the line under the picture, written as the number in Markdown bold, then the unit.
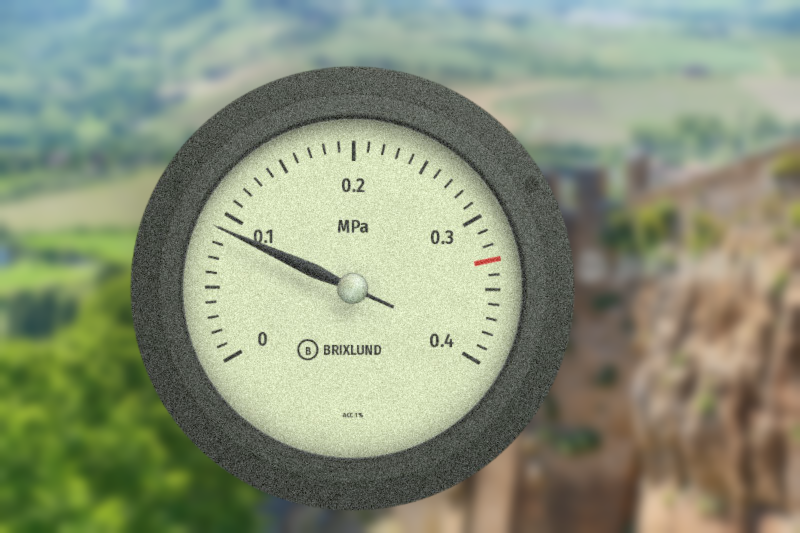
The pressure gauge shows **0.09** MPa
